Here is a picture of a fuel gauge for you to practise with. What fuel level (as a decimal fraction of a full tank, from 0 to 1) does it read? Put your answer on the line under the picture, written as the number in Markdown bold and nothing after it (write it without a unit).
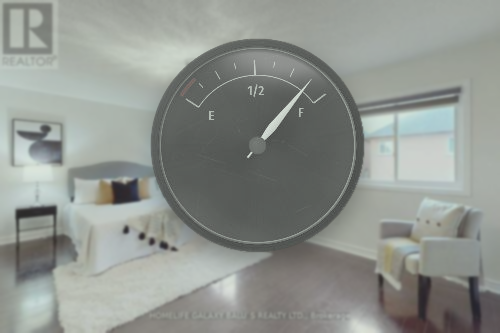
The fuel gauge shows **0.875**
